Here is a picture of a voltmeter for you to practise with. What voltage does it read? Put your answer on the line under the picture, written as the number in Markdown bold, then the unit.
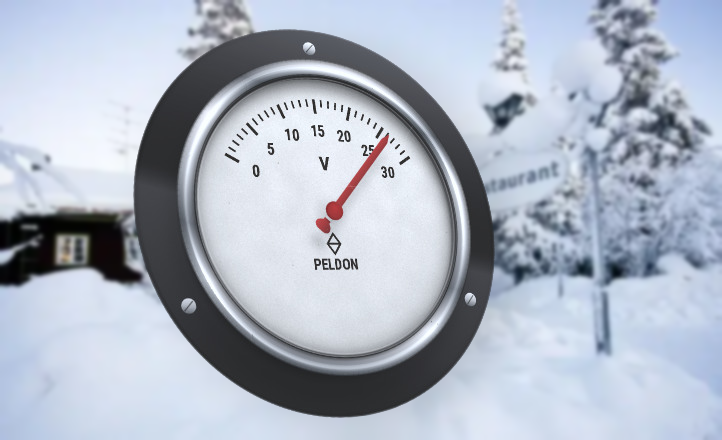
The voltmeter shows **26** V
